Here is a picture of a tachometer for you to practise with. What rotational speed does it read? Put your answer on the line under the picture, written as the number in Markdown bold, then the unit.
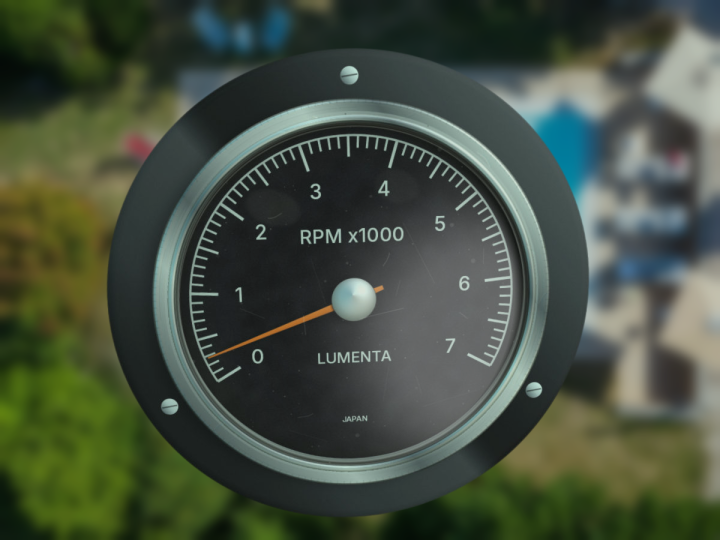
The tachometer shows **300** rpm
